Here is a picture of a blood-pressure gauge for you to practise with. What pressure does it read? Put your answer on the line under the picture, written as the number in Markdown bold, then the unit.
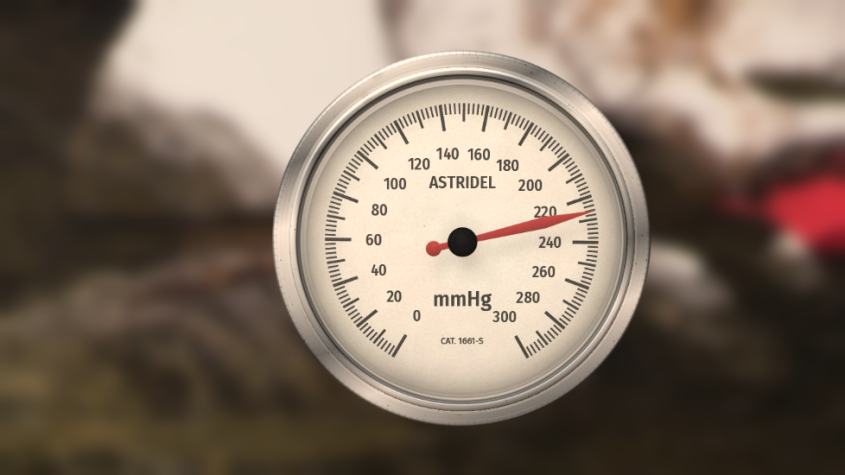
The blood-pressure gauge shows **226** mmHg
